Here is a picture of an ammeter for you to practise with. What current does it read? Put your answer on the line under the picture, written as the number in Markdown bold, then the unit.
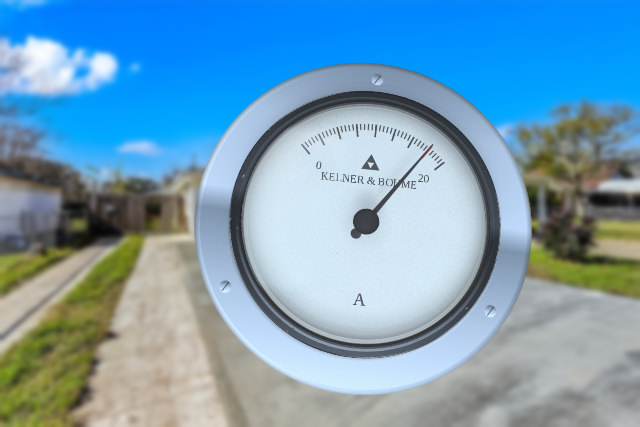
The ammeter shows **17.5** A
